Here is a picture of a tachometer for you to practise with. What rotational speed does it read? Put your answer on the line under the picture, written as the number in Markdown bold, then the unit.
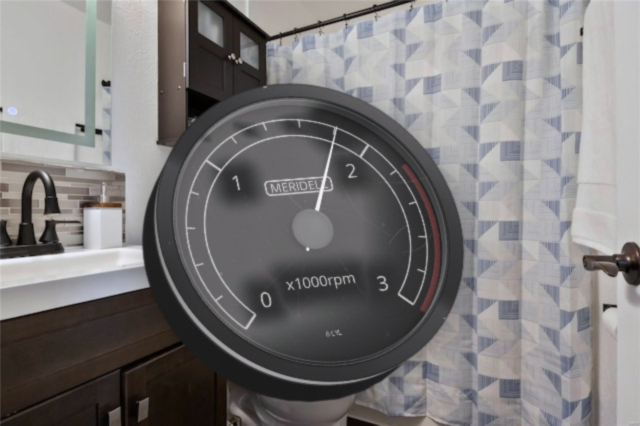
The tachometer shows **1800** rpm
